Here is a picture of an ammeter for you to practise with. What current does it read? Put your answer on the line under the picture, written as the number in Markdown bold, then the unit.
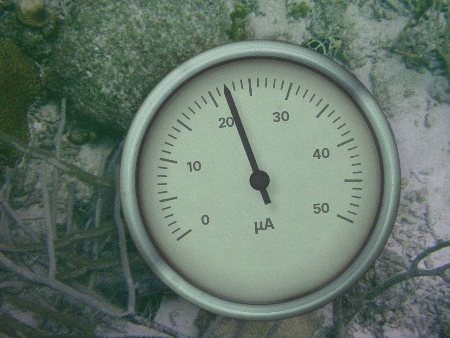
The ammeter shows **22** µA
